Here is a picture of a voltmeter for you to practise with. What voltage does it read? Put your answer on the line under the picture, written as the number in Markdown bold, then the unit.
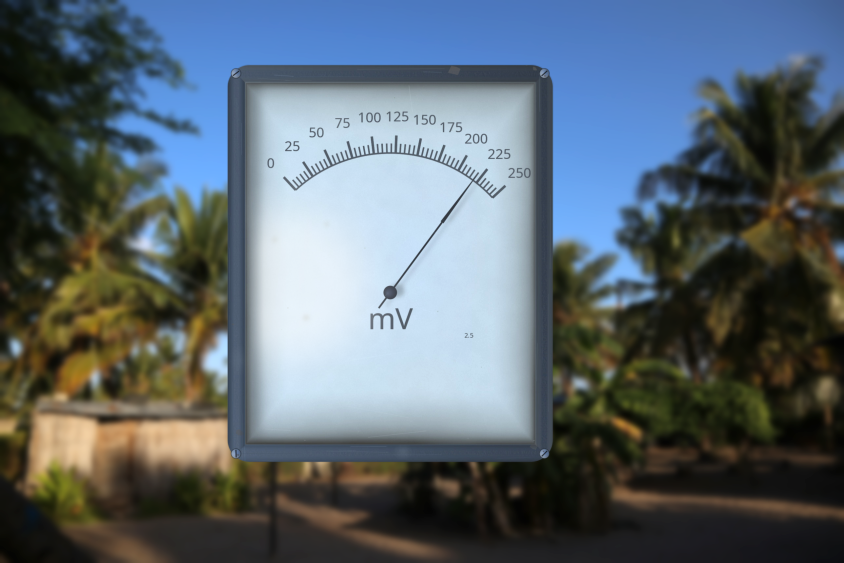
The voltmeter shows **220** mV
